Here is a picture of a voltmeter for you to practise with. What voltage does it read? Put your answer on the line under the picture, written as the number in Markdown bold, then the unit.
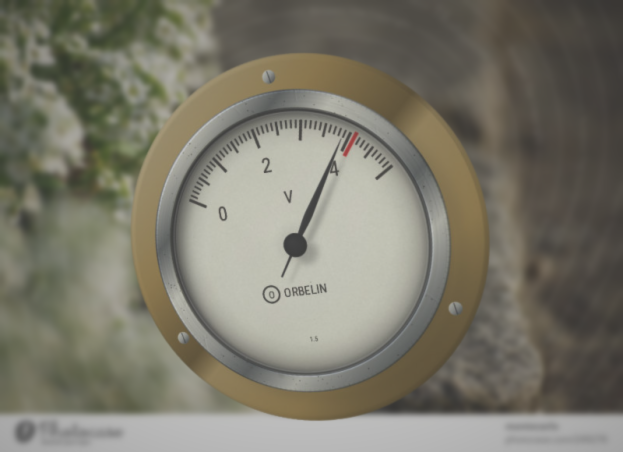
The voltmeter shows **3.9** V
